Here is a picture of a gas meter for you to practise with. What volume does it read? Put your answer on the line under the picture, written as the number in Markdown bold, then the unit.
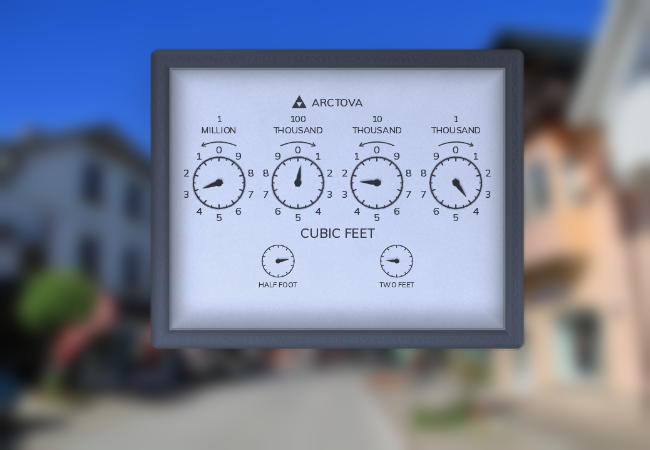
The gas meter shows **302400** ft³
